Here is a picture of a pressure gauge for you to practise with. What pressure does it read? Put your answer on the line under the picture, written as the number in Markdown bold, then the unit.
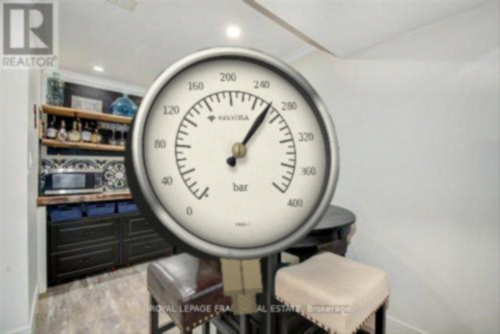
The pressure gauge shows **260** bar
